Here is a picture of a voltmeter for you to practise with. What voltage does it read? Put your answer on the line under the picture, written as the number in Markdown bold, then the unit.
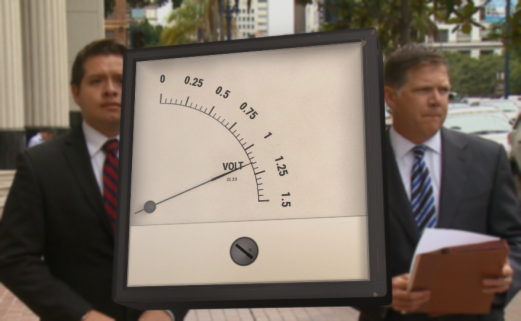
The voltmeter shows **1.15** V
